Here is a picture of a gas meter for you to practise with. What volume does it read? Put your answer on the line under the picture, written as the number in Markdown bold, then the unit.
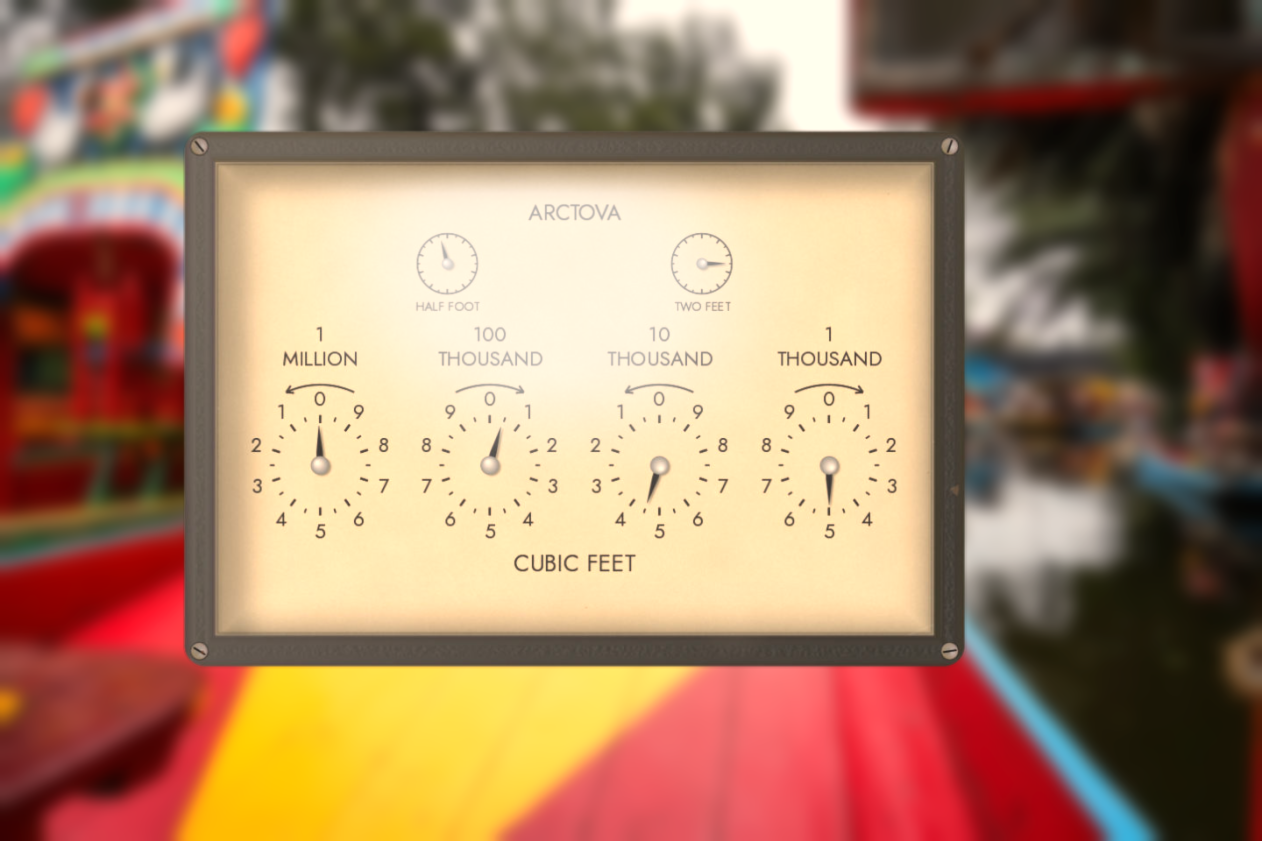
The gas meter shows **4500** ft³
